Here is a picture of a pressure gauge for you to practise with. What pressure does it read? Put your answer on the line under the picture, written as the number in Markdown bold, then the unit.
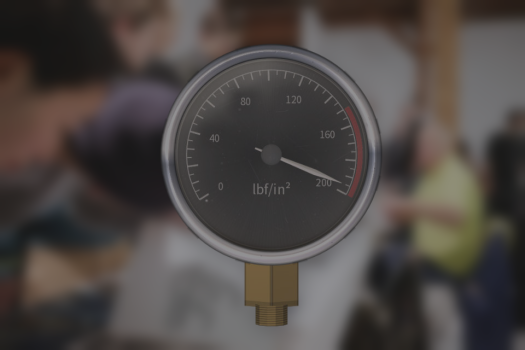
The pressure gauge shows **195** psi
